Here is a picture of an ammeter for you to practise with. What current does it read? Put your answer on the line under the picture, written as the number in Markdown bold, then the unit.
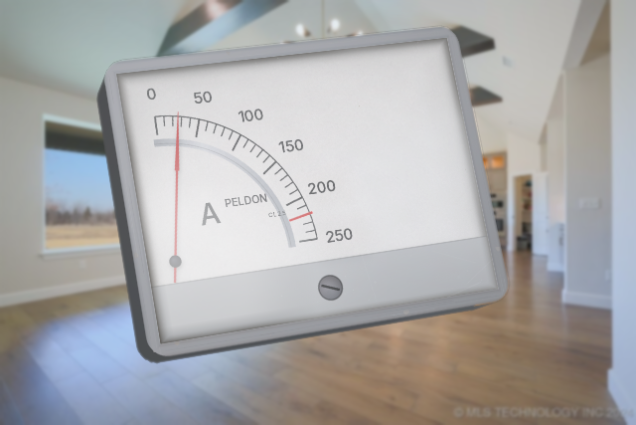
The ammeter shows **25** A
